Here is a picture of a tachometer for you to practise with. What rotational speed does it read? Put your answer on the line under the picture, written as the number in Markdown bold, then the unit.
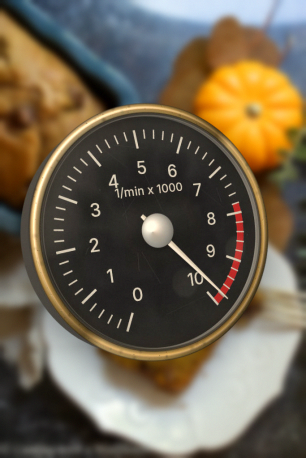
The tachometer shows **9800** rpm
